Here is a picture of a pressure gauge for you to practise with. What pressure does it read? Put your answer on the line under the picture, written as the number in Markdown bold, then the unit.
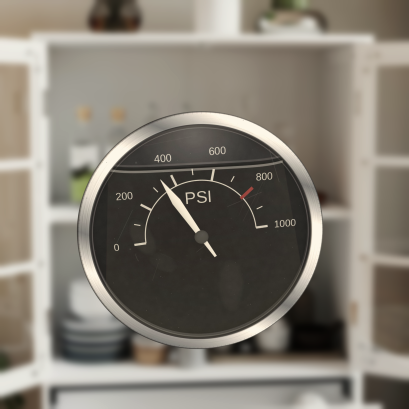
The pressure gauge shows **350** psi
